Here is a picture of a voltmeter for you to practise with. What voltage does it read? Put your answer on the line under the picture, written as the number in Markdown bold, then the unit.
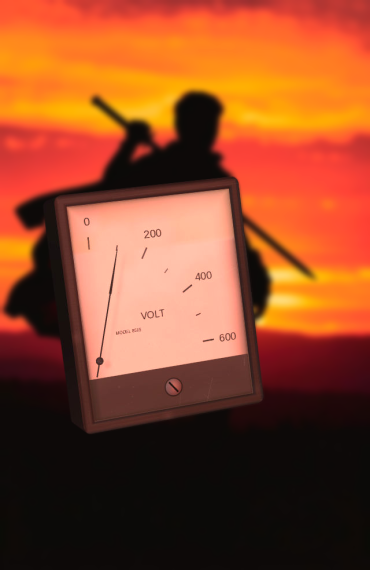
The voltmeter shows **100** V
